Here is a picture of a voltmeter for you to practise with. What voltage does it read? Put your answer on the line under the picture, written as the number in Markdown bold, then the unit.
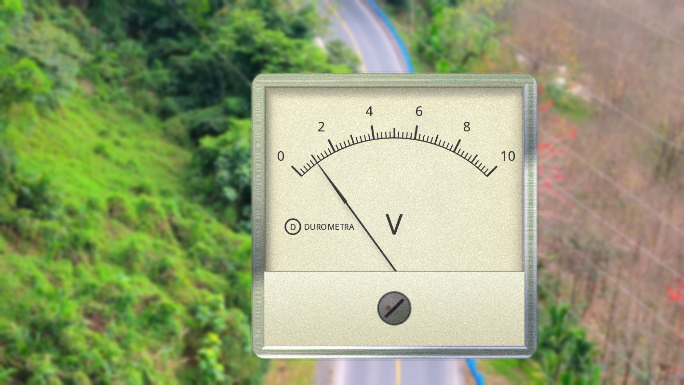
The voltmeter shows **1** V
